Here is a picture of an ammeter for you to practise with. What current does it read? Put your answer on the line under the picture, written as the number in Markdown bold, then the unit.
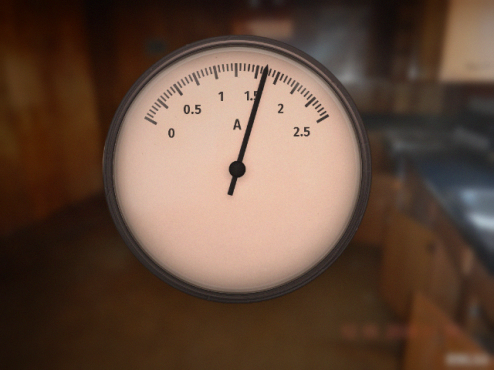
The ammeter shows **1.6** A
